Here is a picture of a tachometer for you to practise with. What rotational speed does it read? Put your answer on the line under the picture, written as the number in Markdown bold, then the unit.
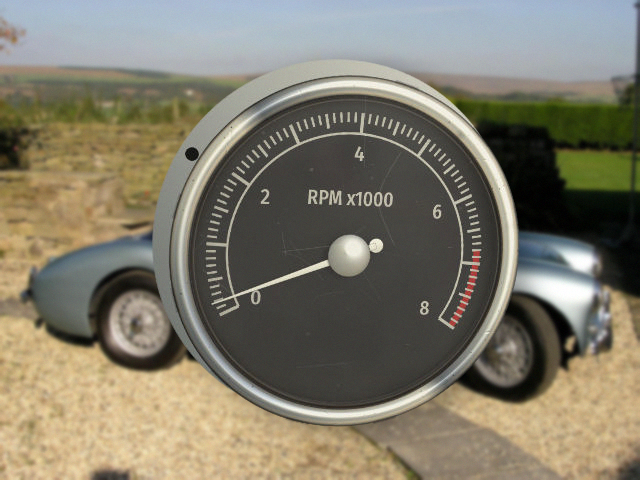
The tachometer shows **200** rpm
